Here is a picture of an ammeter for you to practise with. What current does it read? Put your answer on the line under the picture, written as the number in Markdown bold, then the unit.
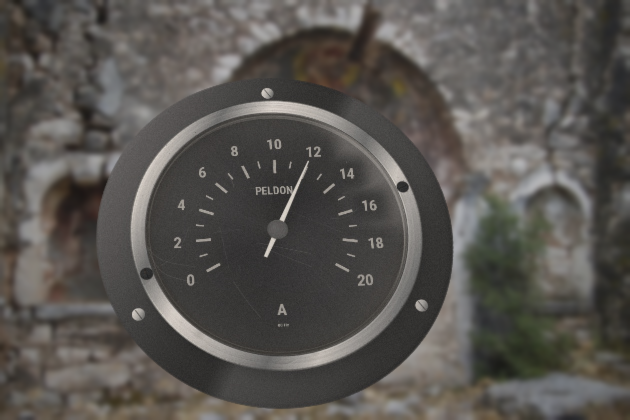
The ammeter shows **12** A
